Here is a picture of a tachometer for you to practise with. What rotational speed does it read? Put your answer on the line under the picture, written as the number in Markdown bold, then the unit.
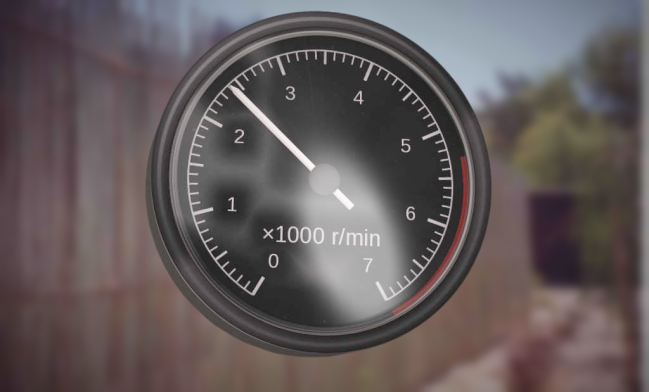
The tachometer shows **2400** rpm
